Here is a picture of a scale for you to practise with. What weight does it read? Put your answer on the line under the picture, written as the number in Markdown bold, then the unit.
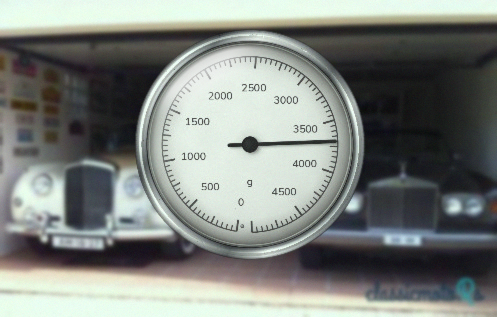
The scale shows **3700** g
